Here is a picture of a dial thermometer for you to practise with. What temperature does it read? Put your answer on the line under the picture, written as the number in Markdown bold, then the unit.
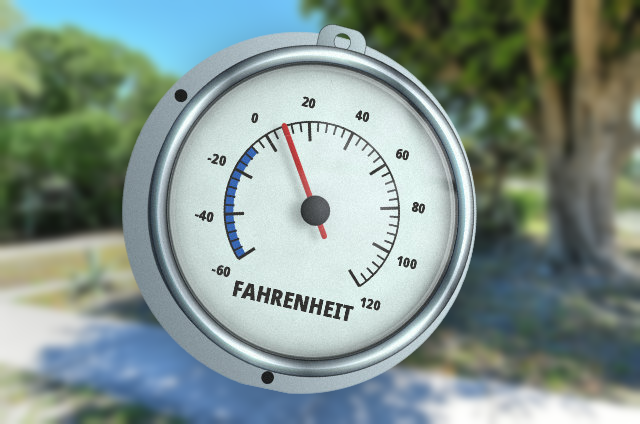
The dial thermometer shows **8** °F
